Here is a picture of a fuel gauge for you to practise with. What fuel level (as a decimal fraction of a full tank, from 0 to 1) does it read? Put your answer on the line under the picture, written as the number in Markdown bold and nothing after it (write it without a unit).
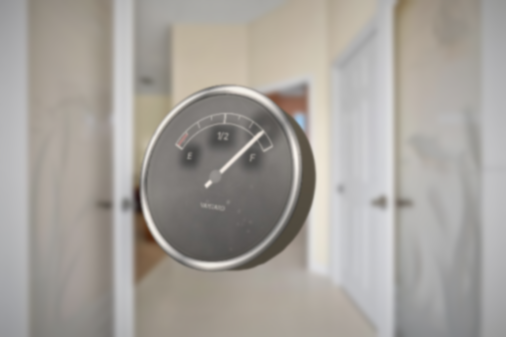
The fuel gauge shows **0.875**
